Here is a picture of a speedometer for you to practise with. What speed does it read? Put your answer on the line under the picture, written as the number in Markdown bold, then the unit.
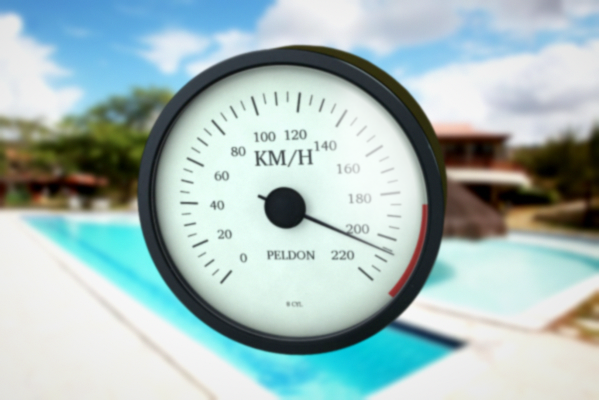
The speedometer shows **205** km/h
